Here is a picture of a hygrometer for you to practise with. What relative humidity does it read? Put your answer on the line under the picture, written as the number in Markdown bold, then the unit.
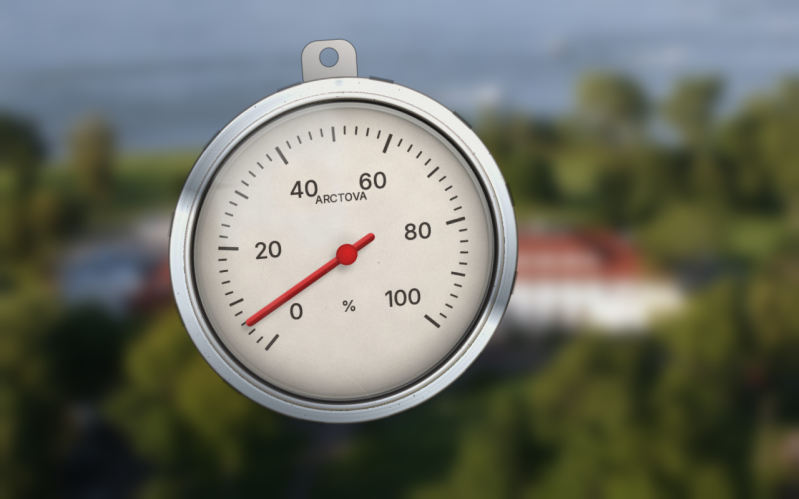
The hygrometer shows **6** %
